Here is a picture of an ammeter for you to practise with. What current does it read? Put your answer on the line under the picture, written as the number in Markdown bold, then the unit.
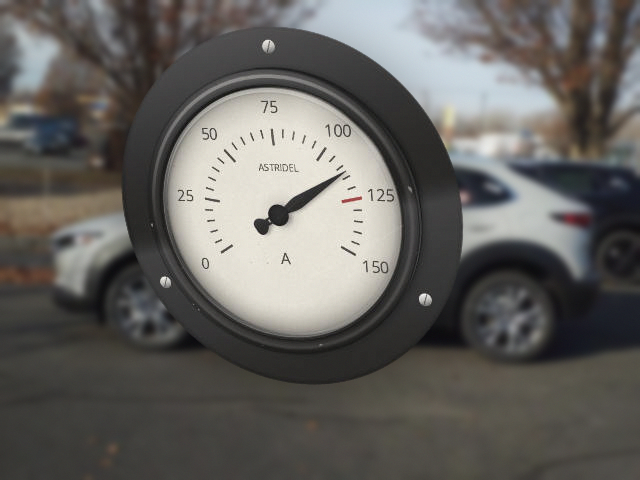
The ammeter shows **112.5** A
